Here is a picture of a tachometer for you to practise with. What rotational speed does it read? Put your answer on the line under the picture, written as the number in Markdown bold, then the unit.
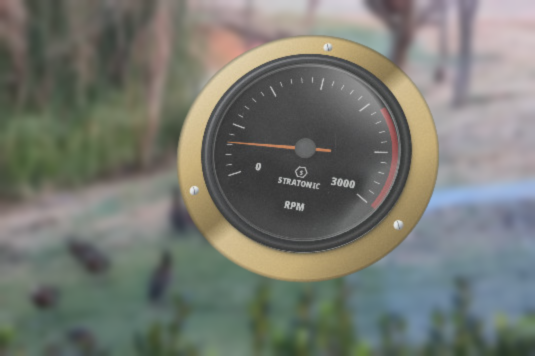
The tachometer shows **300** rpm
